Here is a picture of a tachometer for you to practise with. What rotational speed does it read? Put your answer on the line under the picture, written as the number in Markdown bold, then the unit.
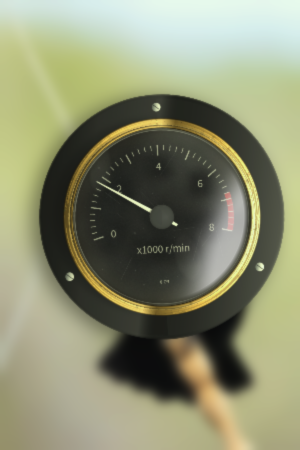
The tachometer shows **1800** rpm
